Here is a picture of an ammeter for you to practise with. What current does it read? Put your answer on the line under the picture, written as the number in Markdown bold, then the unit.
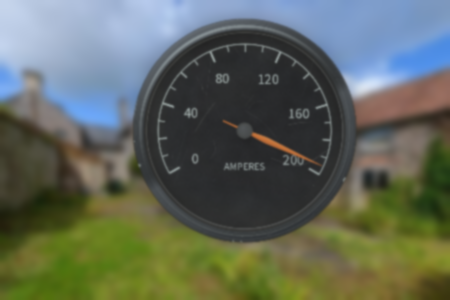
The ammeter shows **195** A
